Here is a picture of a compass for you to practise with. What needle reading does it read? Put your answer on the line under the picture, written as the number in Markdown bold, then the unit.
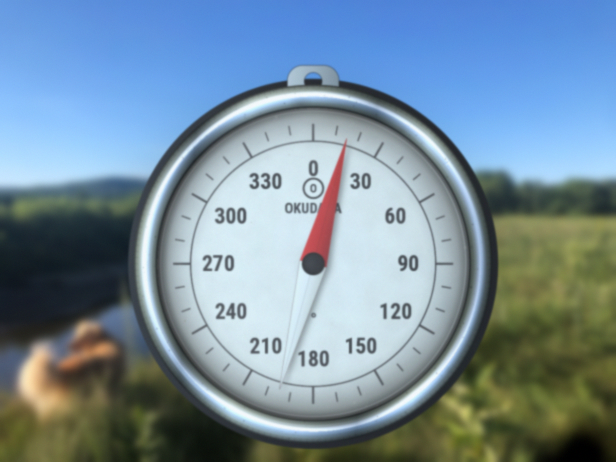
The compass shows **15** °
